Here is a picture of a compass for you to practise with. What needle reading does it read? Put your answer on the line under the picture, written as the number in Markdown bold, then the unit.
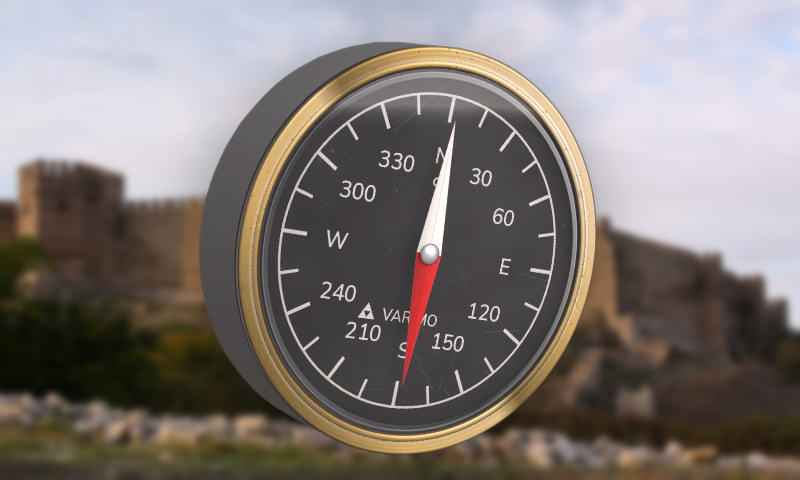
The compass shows **180** °
